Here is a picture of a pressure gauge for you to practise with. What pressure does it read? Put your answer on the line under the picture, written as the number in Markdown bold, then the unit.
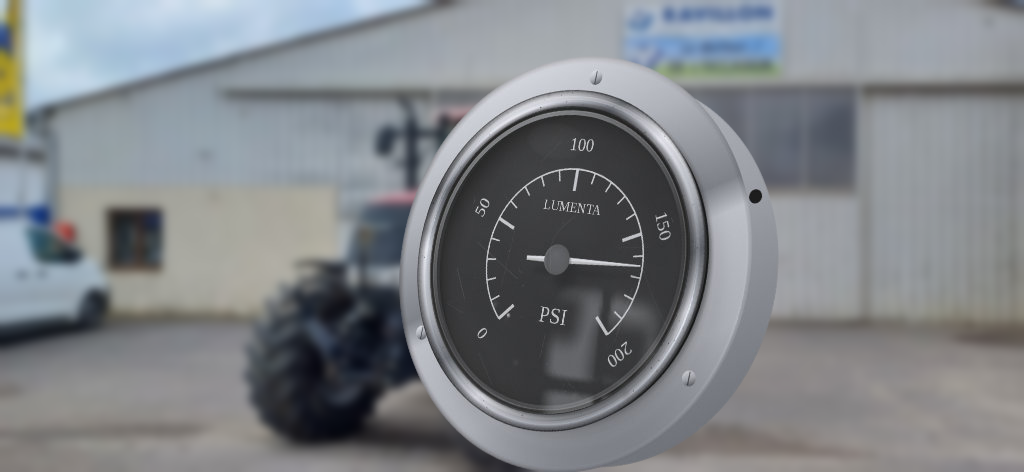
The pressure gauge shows **165** psi
